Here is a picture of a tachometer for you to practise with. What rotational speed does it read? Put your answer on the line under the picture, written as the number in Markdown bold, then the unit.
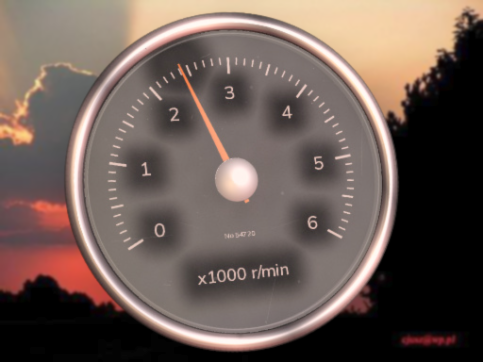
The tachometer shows **2400** rpm
